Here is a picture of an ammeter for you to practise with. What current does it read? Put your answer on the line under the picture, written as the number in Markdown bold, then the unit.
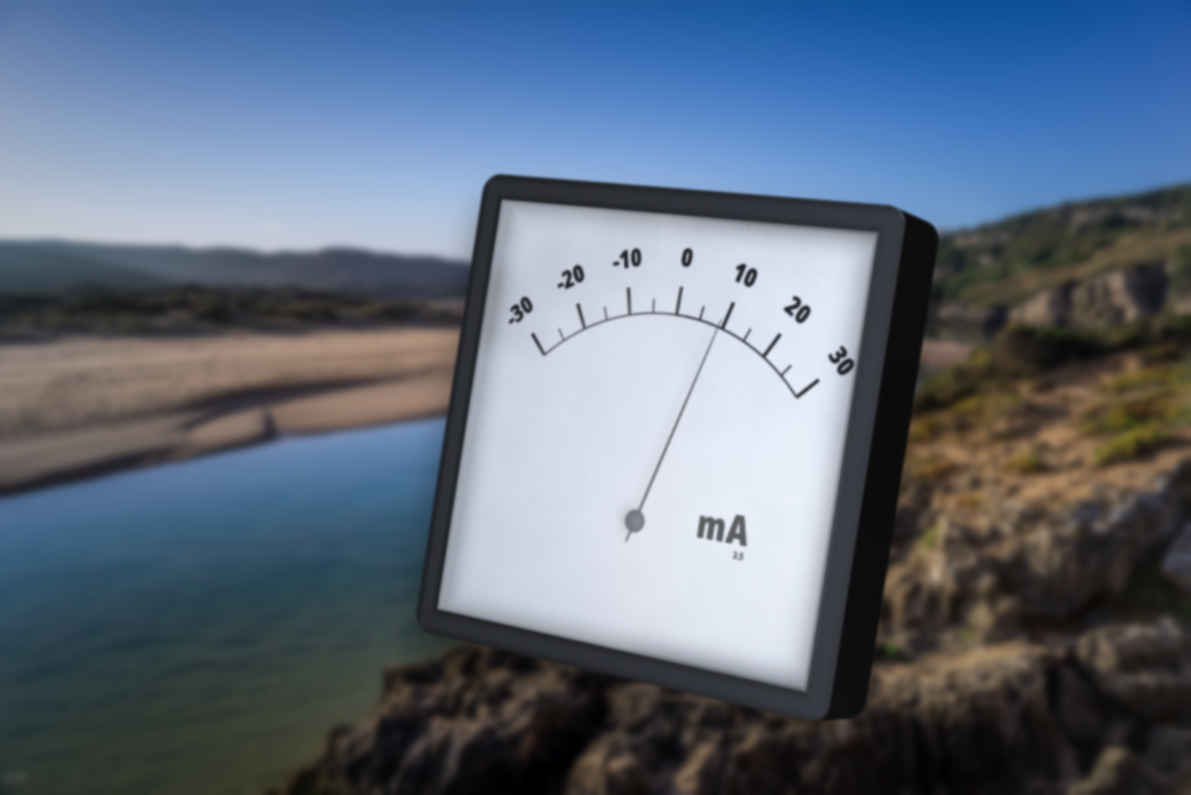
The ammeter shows **10** mA
